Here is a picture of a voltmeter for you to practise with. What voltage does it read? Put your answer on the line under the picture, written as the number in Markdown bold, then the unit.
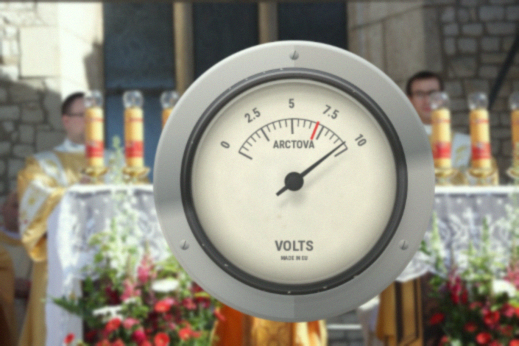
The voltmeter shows **9.5** V
